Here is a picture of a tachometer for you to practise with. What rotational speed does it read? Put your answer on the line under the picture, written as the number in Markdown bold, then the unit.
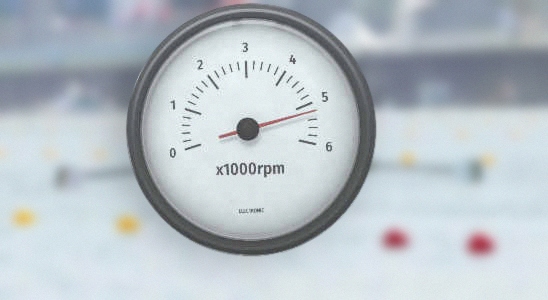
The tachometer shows **5200** rpm
